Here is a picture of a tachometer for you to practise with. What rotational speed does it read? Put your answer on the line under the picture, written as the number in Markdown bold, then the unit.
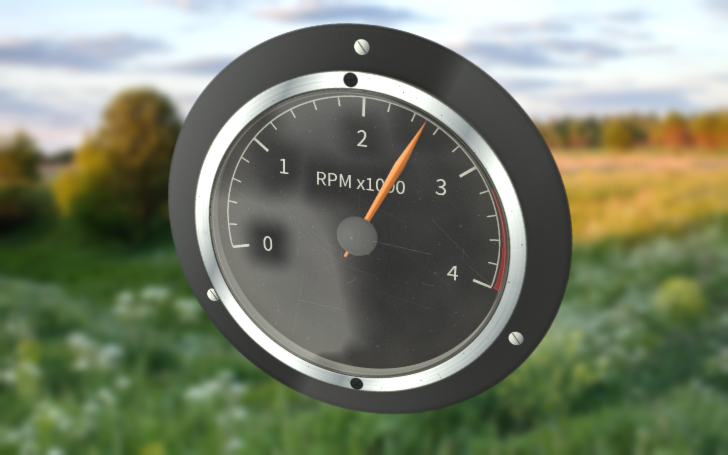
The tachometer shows **2500** rpm
